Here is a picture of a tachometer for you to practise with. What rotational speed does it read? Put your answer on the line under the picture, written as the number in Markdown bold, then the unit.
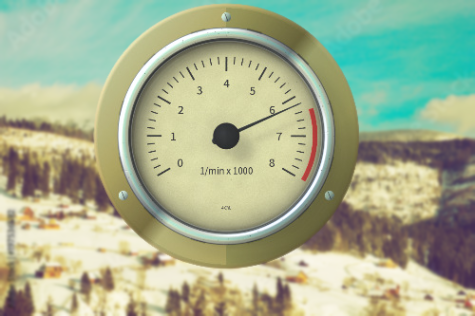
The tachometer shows **6200** rpm
